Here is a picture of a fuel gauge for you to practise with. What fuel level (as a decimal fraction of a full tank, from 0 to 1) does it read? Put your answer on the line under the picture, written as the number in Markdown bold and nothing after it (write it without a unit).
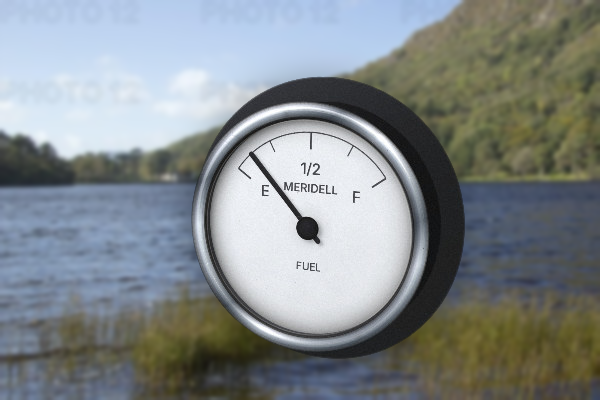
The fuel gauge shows **0.125**
